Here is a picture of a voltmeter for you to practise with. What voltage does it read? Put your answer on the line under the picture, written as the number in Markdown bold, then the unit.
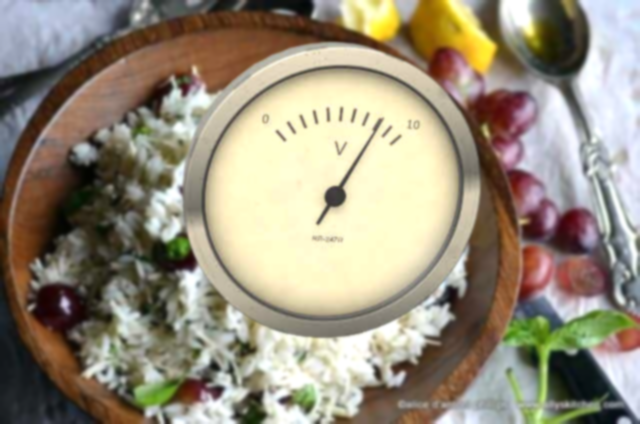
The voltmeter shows **8** V
